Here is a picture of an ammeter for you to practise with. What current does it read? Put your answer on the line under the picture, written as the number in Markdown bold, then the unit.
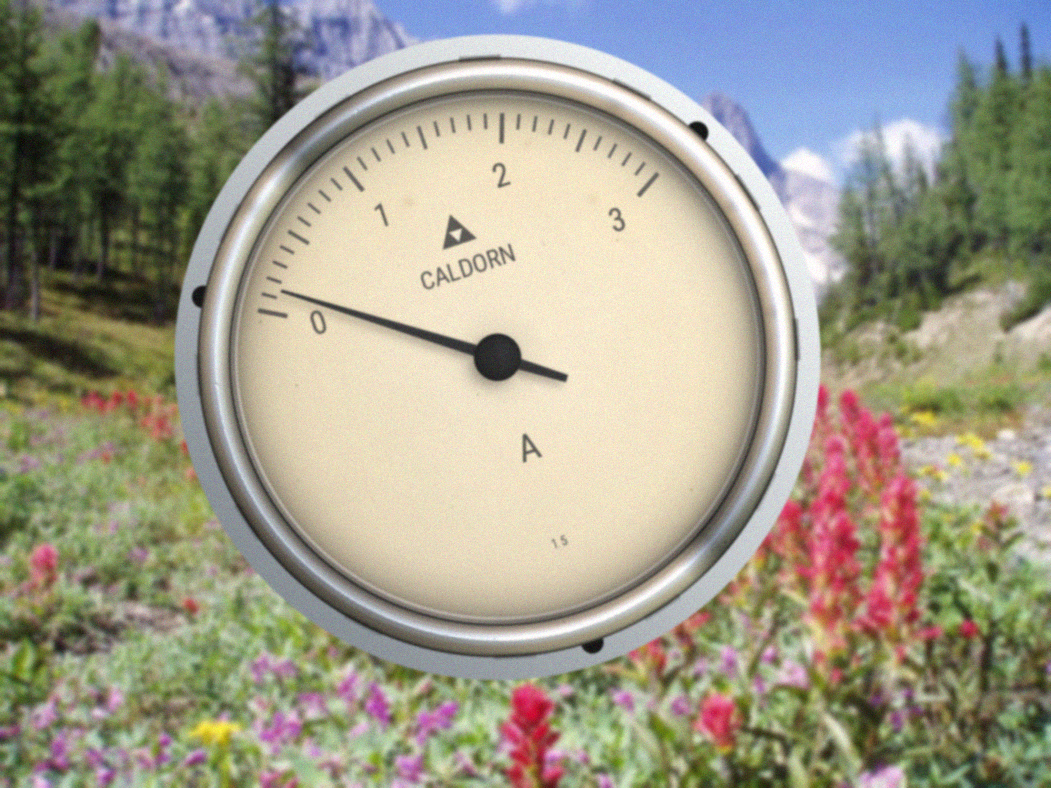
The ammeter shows **0.15** A
